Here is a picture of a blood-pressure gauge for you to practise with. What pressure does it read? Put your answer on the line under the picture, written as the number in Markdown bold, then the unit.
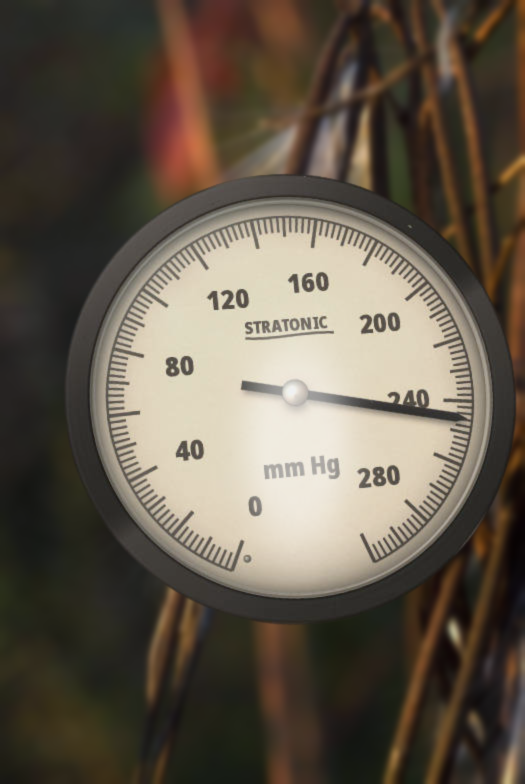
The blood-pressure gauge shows **246** mmHg
